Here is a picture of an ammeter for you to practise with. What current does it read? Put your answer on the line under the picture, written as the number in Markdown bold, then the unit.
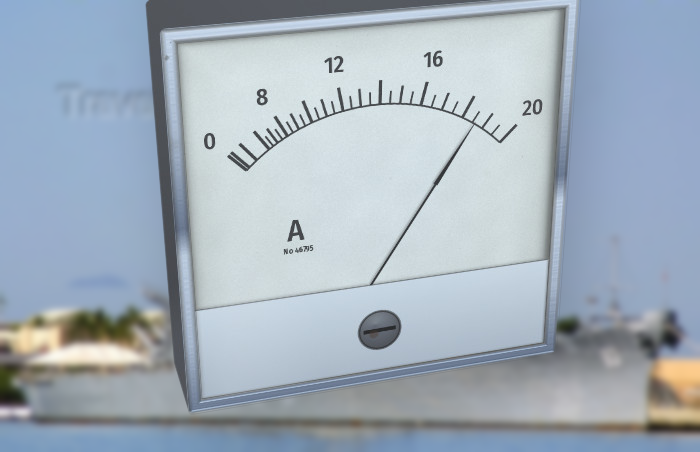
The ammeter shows **18.5** A
